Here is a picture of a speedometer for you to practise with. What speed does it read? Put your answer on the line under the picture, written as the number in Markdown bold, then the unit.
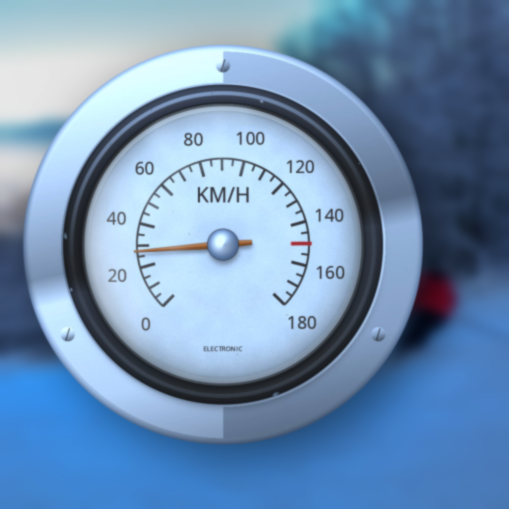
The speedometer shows **27.5** km/h
